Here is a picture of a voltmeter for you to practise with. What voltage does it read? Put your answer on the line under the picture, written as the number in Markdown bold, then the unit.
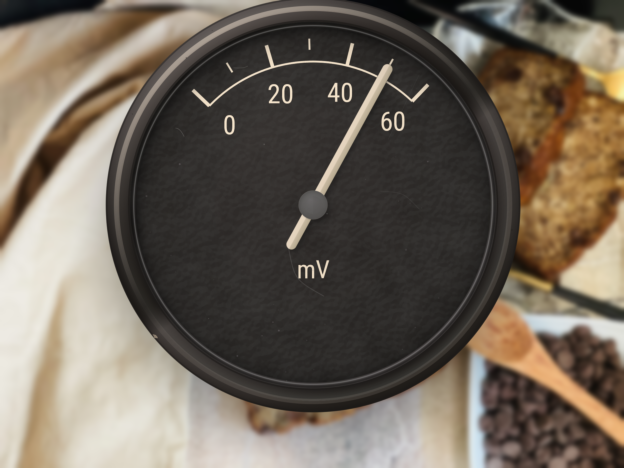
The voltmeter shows **50** mV
